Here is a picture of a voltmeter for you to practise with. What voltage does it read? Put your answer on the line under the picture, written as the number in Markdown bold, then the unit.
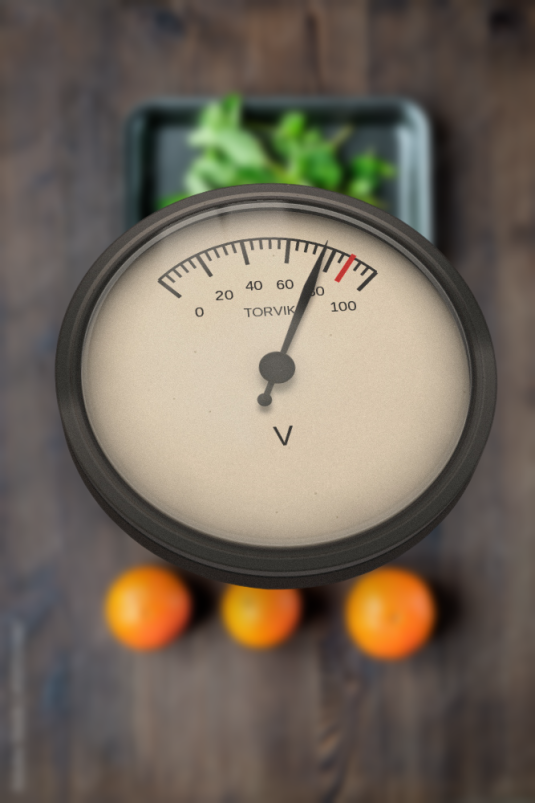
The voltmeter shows **76** V
